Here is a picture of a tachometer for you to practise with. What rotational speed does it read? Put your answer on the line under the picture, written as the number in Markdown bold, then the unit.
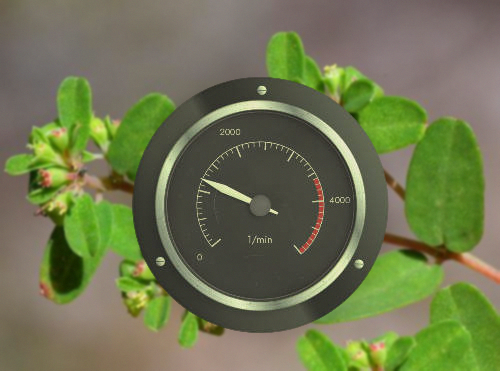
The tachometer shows **1200** rpm
